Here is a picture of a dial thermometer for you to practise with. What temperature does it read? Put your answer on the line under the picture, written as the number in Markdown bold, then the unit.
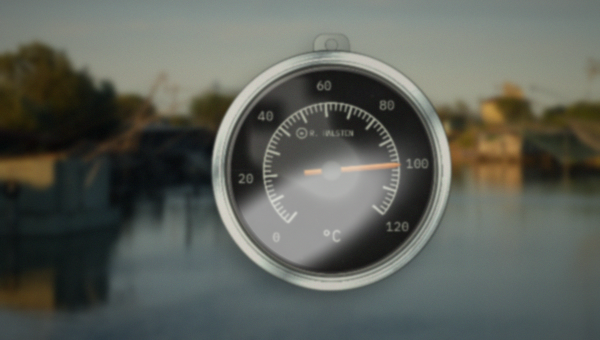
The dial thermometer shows **100** °C
